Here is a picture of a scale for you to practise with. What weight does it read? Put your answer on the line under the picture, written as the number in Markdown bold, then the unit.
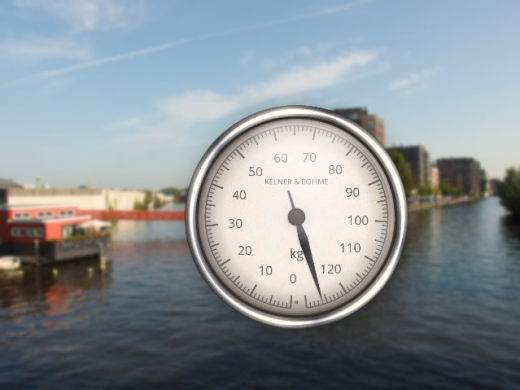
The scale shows **126** kg
